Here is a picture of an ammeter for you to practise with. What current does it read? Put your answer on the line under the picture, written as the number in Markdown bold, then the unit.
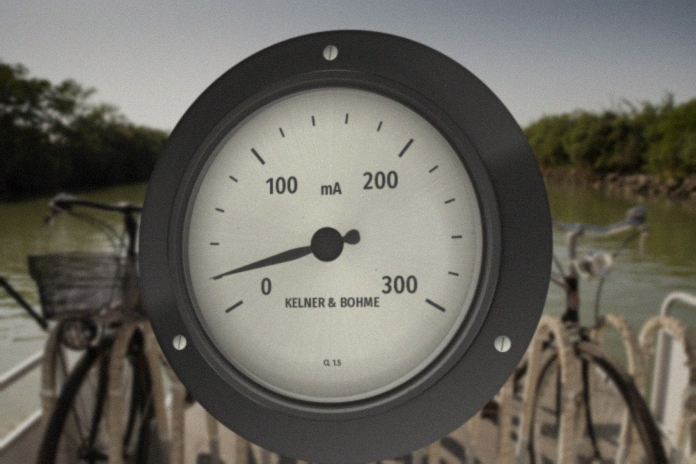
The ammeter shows **20** mA
